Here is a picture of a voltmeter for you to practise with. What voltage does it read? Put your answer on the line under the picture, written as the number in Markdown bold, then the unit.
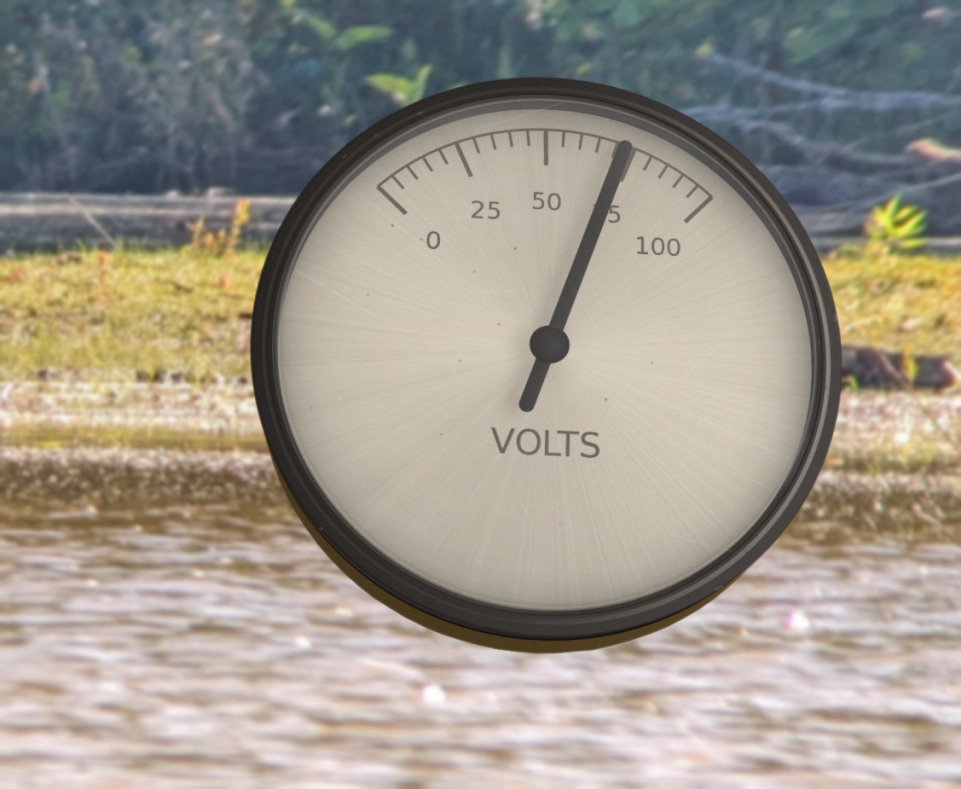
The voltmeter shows **72.5** V
